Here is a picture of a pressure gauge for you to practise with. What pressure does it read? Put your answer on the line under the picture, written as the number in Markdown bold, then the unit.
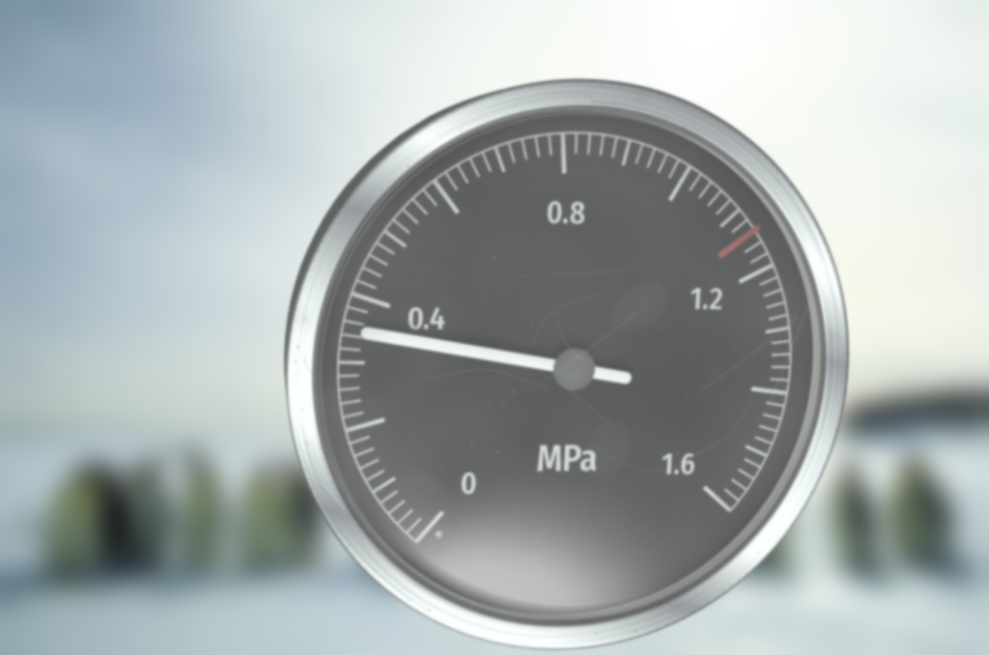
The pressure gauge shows **0.35** MPa
